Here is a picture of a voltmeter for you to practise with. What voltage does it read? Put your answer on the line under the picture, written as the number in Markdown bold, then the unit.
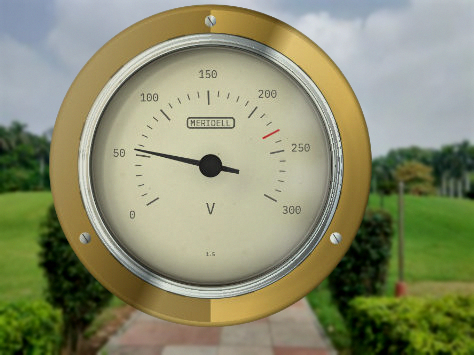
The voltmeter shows **55** V
